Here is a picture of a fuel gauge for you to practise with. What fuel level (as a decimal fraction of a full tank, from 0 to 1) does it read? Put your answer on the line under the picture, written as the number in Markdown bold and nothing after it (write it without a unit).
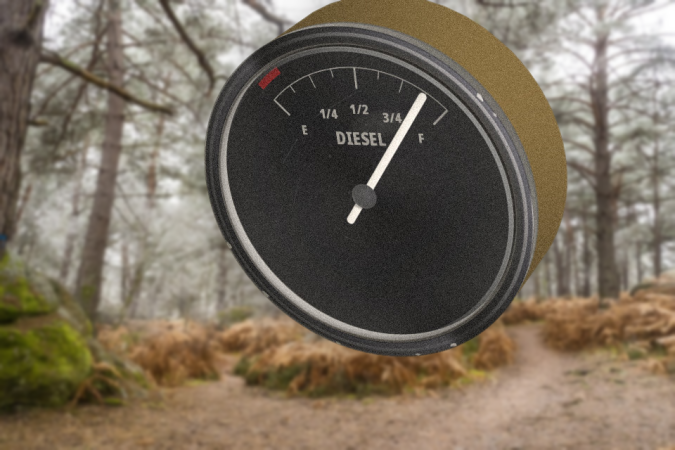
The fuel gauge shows **0.875**
